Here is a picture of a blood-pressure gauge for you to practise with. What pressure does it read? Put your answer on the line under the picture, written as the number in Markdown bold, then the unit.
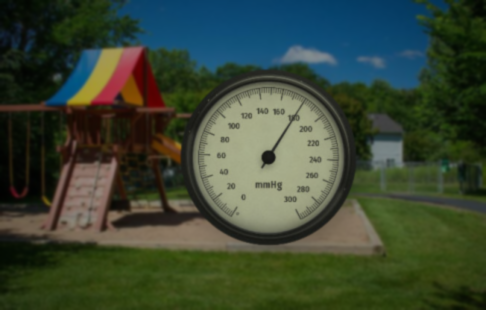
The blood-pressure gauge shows **180** mmHg
